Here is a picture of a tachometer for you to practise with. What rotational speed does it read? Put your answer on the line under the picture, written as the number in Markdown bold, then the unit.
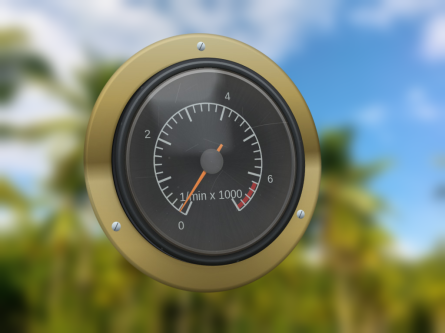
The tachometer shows **200** rpm
